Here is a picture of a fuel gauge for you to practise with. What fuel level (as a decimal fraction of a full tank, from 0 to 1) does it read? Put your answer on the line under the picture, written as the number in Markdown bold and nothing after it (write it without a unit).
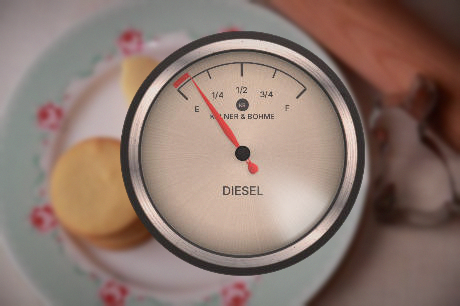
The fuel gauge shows **0.125**
